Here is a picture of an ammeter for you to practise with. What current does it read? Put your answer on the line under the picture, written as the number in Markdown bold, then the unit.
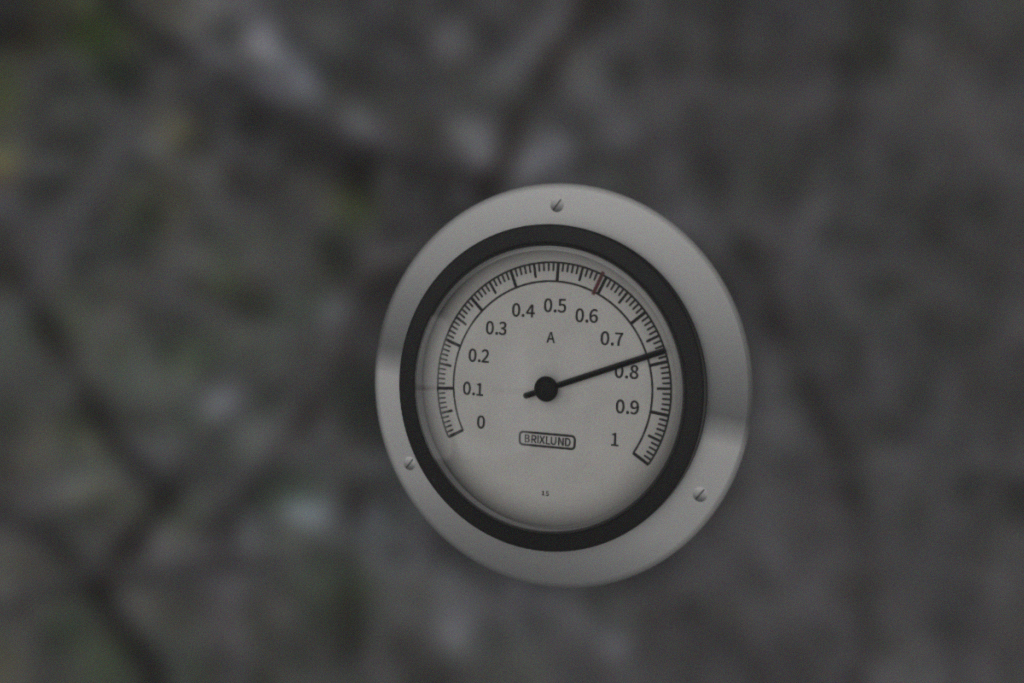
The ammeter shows **0.78** A
